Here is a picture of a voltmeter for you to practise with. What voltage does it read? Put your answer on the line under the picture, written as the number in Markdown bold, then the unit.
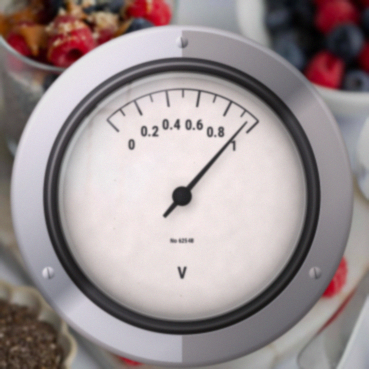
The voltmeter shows **0.95** V
